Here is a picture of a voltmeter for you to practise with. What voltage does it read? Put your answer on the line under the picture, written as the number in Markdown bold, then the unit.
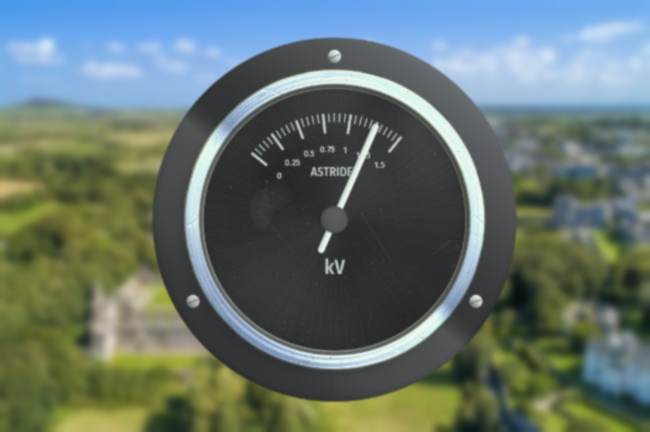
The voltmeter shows **1.25** kV
